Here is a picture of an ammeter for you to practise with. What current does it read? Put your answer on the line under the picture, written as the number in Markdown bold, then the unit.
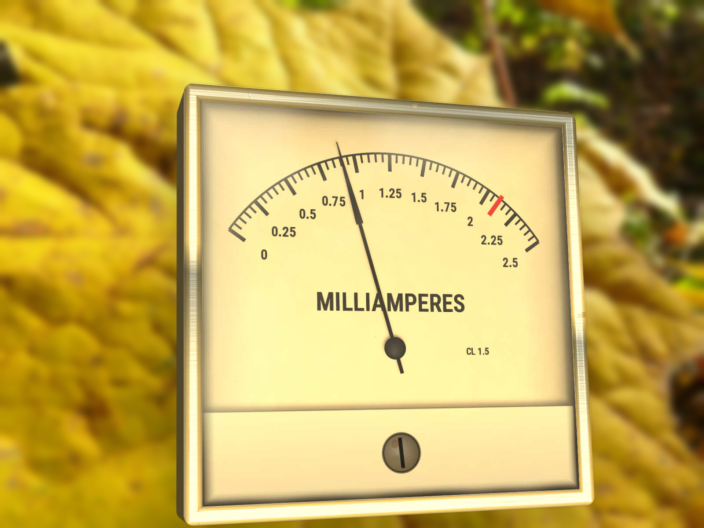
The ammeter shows **0.9** mA
